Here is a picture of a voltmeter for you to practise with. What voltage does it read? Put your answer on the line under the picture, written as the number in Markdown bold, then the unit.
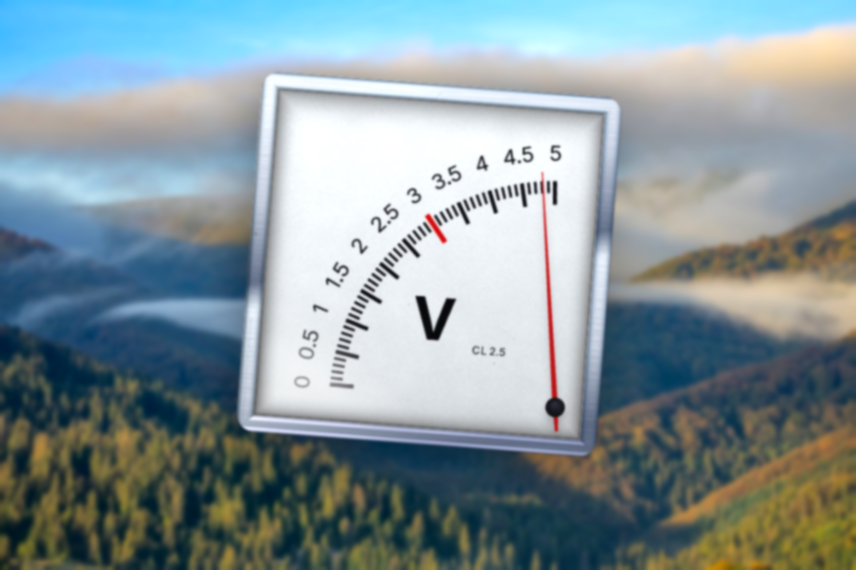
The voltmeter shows **4.8** V
